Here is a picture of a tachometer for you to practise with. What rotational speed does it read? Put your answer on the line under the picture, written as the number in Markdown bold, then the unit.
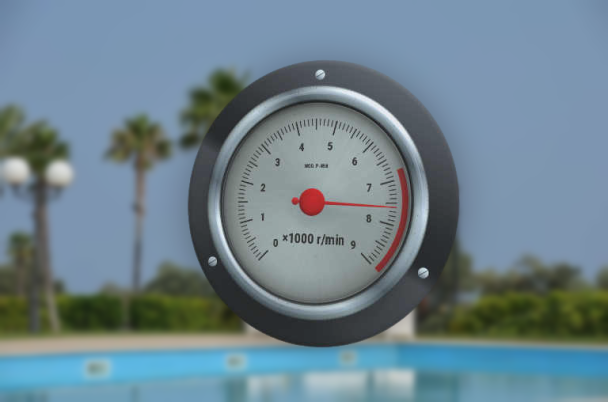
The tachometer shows **7600** rpm
